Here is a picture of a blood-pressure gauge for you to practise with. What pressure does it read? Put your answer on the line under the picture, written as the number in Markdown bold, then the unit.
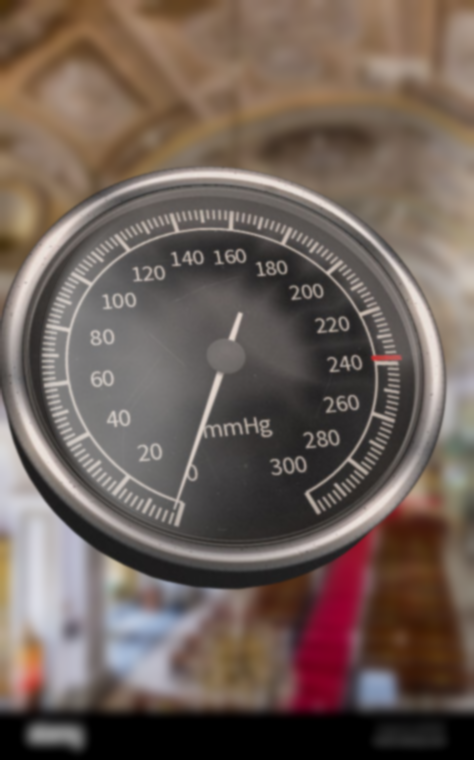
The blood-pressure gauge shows **2** mmHg
